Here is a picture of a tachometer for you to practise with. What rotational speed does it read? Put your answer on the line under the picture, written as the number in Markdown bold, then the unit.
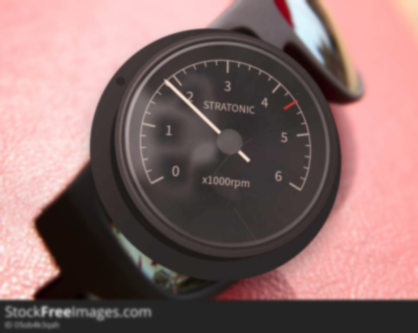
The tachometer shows **1800** rpm
